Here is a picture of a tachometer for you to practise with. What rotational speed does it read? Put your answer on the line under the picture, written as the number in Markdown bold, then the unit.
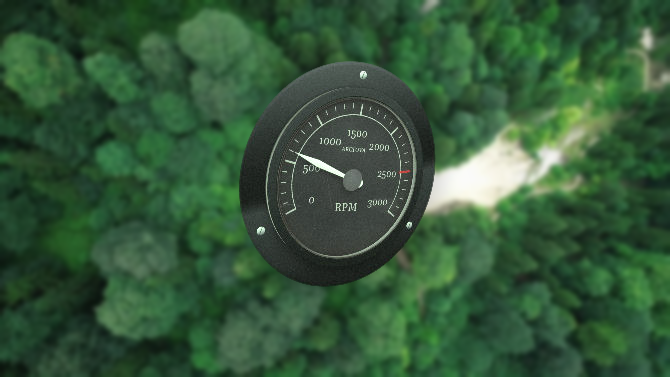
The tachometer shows **600** rpm
